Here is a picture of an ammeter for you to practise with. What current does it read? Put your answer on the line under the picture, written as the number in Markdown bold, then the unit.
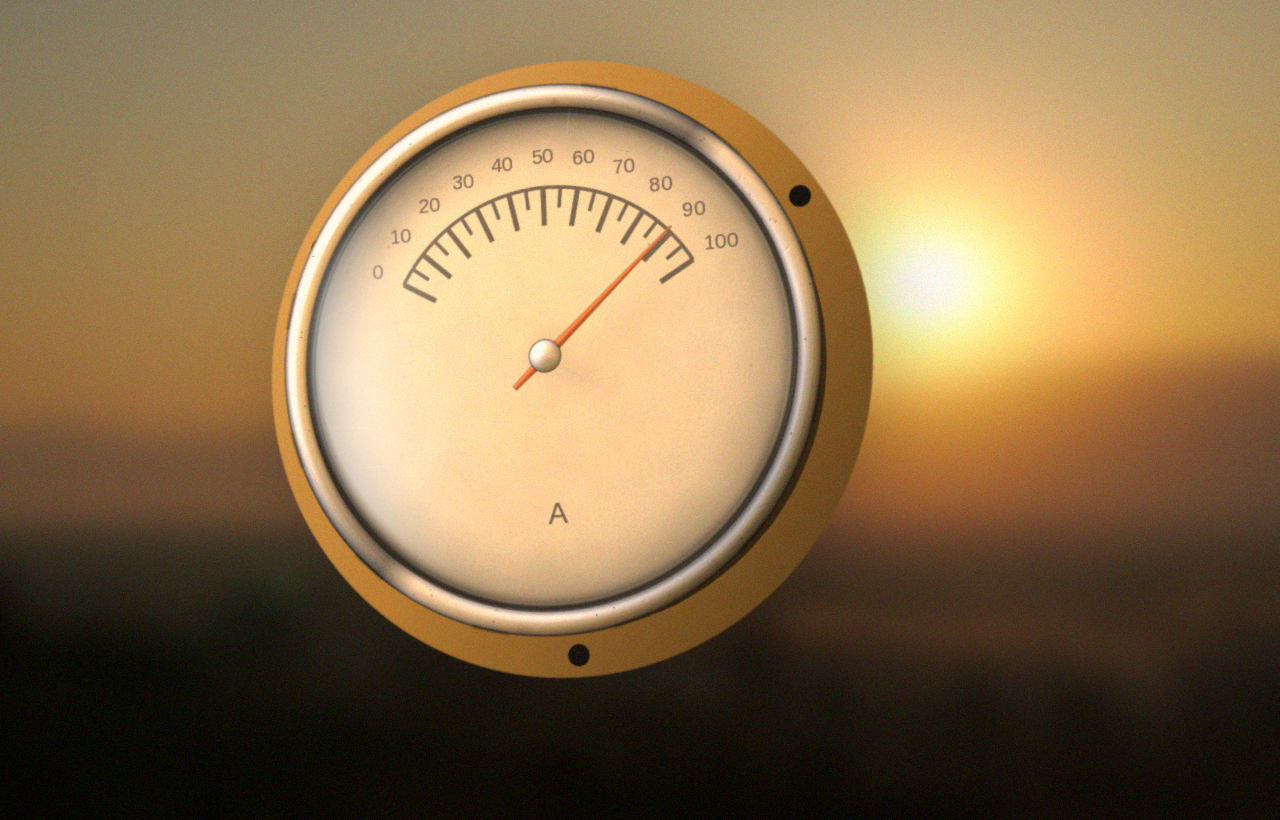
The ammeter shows **90** A
